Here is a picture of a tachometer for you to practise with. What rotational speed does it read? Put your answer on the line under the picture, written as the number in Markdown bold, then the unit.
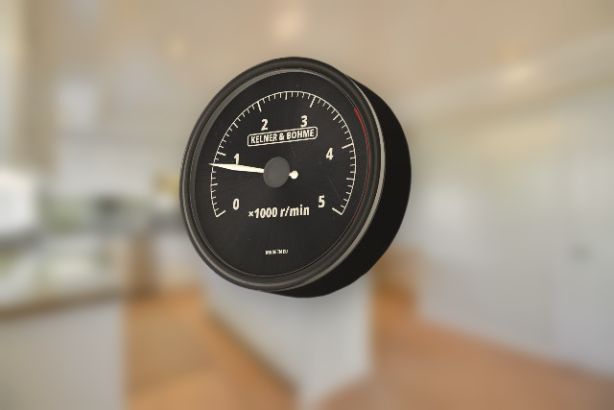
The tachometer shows **800** rpm
